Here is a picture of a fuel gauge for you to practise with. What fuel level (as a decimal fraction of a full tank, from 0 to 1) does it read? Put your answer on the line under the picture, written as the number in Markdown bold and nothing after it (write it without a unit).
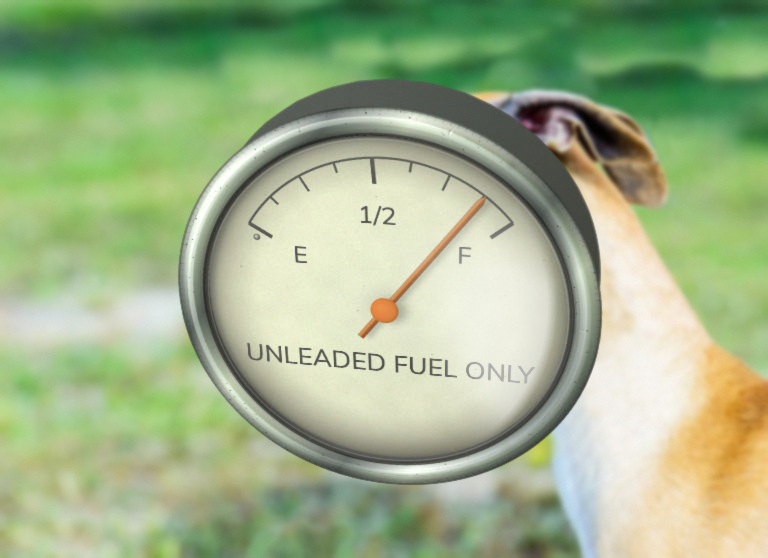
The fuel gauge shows **0.875**
